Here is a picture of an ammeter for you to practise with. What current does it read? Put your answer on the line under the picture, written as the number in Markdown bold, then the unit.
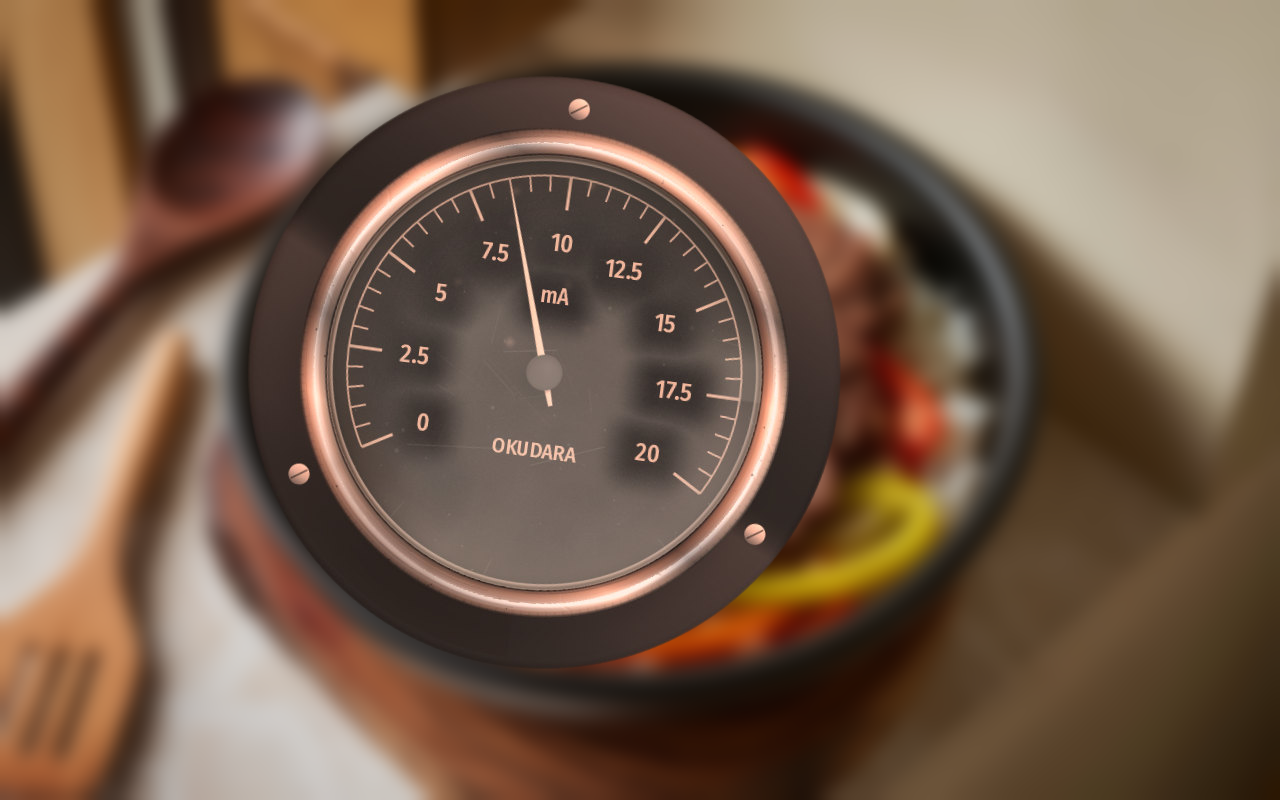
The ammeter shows **8.5** mA
